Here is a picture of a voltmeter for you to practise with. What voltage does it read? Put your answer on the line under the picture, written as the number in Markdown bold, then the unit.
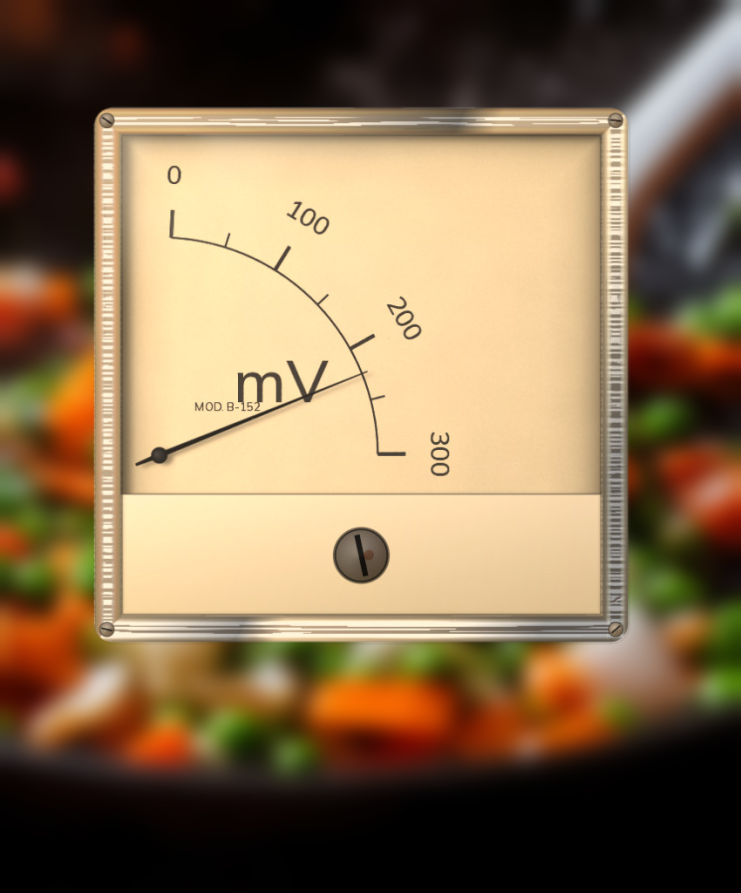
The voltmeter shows **225** mV
